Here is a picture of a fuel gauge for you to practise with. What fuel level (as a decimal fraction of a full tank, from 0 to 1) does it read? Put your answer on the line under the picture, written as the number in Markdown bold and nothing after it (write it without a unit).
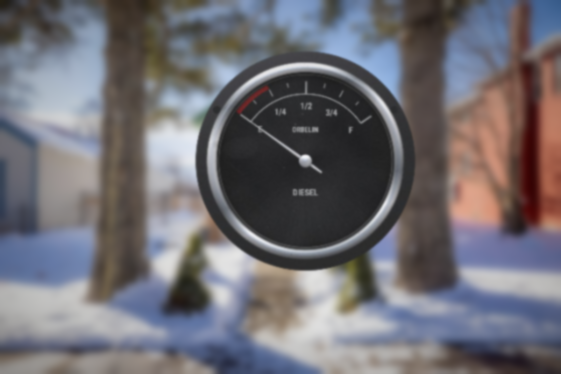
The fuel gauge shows **0**
